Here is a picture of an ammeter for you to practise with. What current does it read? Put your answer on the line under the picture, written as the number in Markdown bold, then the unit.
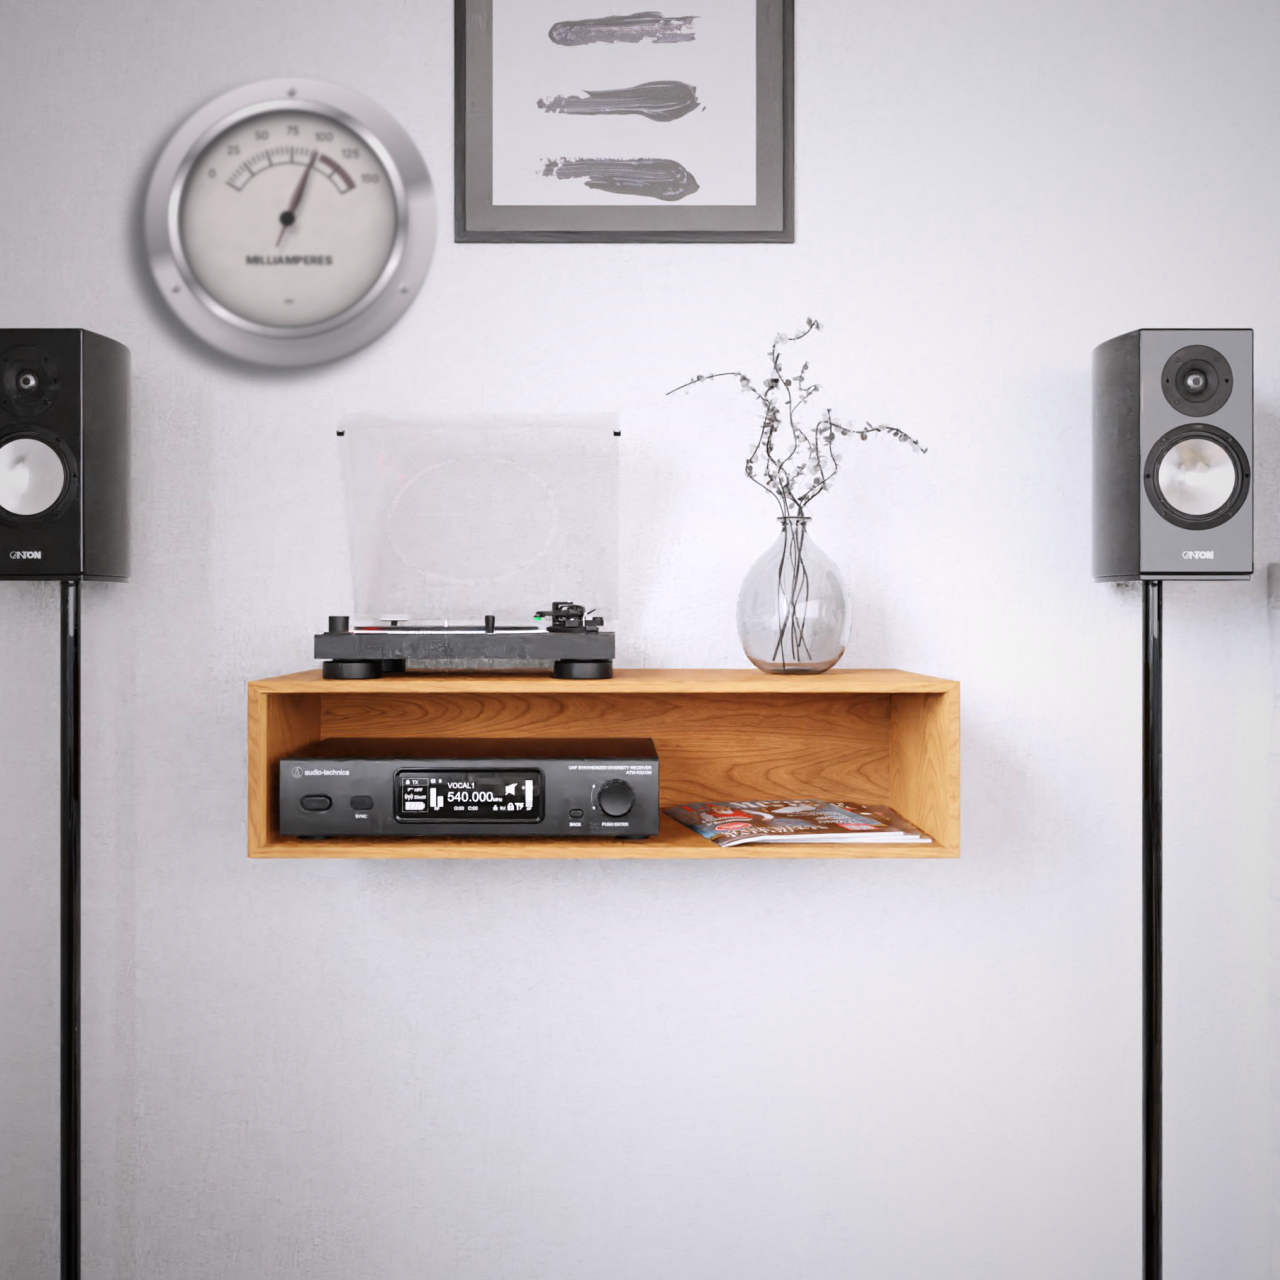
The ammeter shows **100** mA
